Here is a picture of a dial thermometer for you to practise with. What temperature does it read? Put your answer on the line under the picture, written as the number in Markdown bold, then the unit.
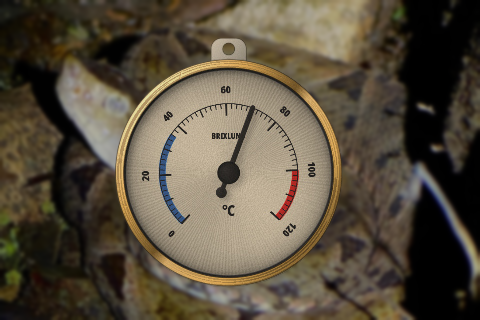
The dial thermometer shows **70** °C
